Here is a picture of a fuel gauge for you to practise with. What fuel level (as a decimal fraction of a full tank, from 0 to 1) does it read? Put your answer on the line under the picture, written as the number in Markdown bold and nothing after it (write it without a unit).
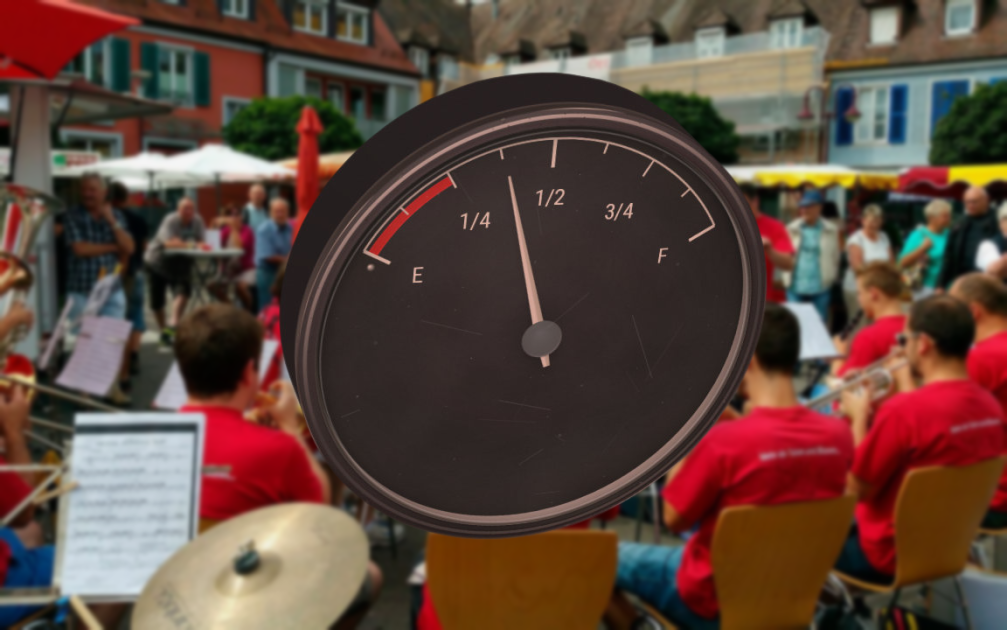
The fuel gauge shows **0.375**
